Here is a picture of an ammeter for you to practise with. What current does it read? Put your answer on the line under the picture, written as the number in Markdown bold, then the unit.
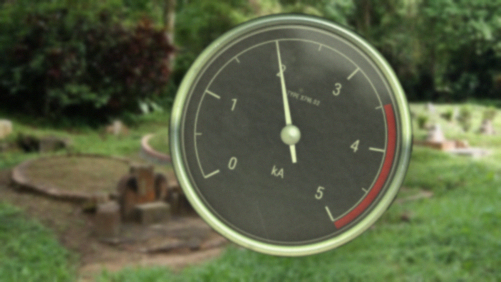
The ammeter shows **2** kA
